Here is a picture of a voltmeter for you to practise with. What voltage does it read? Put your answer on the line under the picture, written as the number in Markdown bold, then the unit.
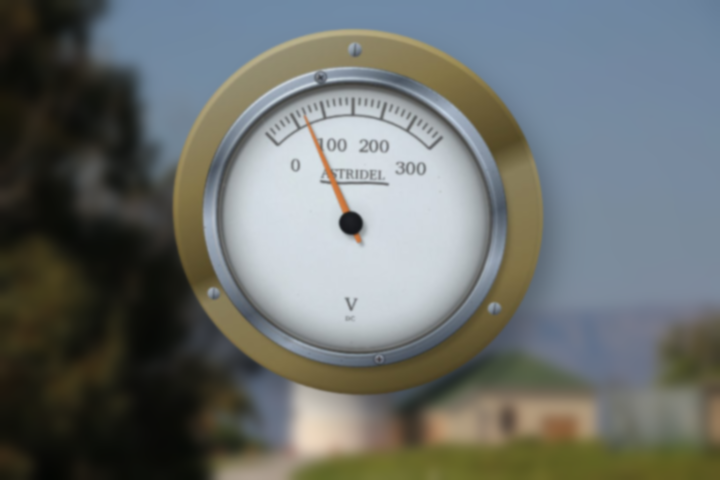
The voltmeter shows **70** V
